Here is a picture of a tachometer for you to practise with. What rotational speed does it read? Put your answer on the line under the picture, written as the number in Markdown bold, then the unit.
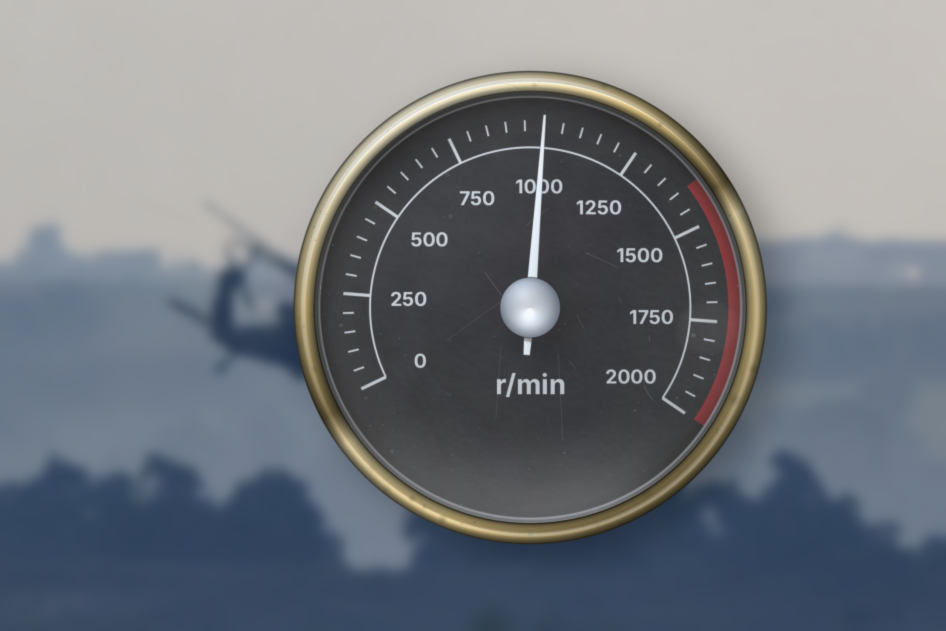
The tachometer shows **1000** rpm
